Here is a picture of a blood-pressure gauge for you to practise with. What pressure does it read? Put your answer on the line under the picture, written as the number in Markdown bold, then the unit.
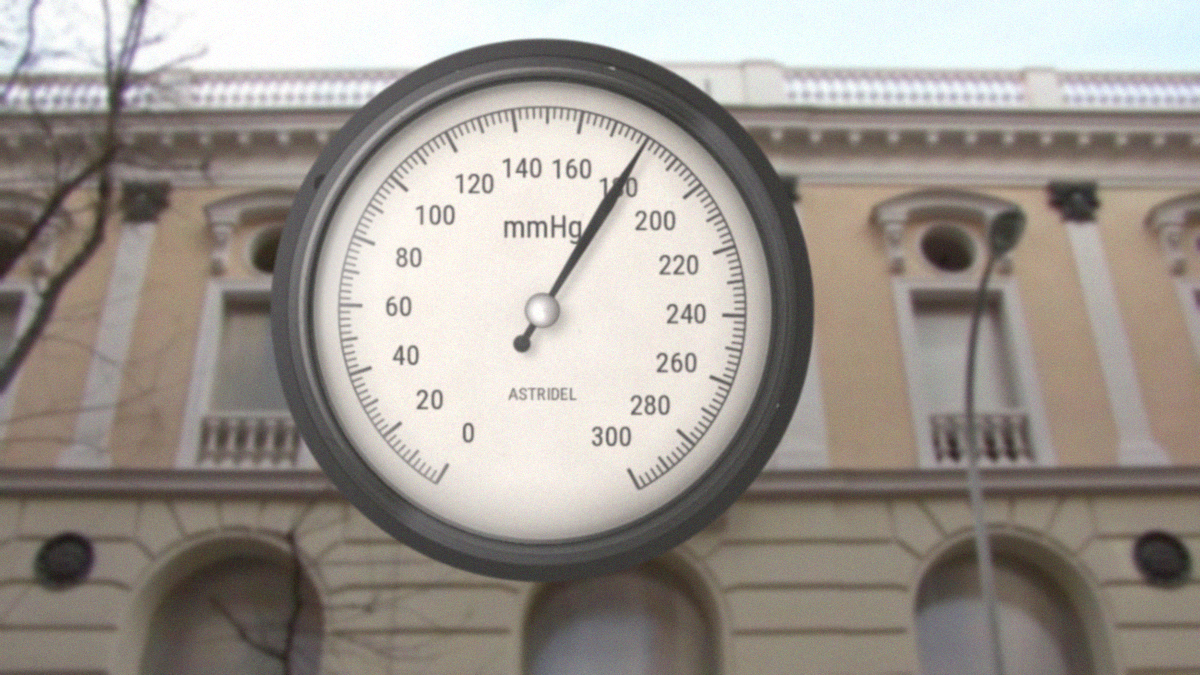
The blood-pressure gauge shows **180** mmHg
